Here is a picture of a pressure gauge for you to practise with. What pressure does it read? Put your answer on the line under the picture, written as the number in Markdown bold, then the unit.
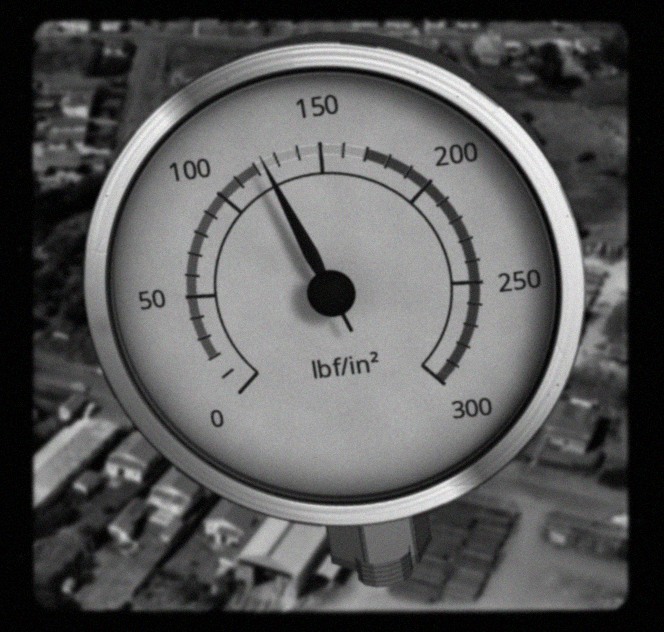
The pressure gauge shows **125** psi
